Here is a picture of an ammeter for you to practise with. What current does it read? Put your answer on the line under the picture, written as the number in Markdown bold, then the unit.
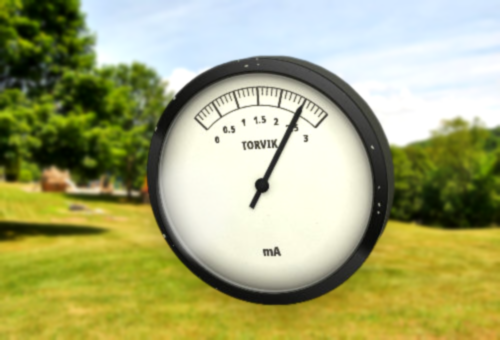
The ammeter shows **2.5** mA
